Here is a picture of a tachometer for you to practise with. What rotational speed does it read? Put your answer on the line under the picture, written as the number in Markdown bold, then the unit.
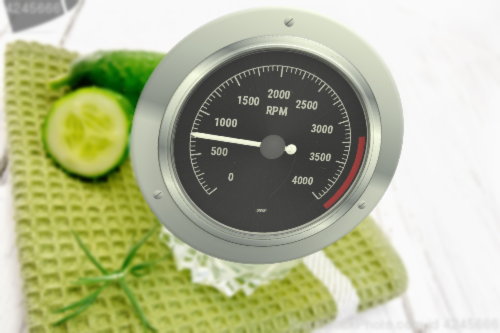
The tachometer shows **750** rpm
